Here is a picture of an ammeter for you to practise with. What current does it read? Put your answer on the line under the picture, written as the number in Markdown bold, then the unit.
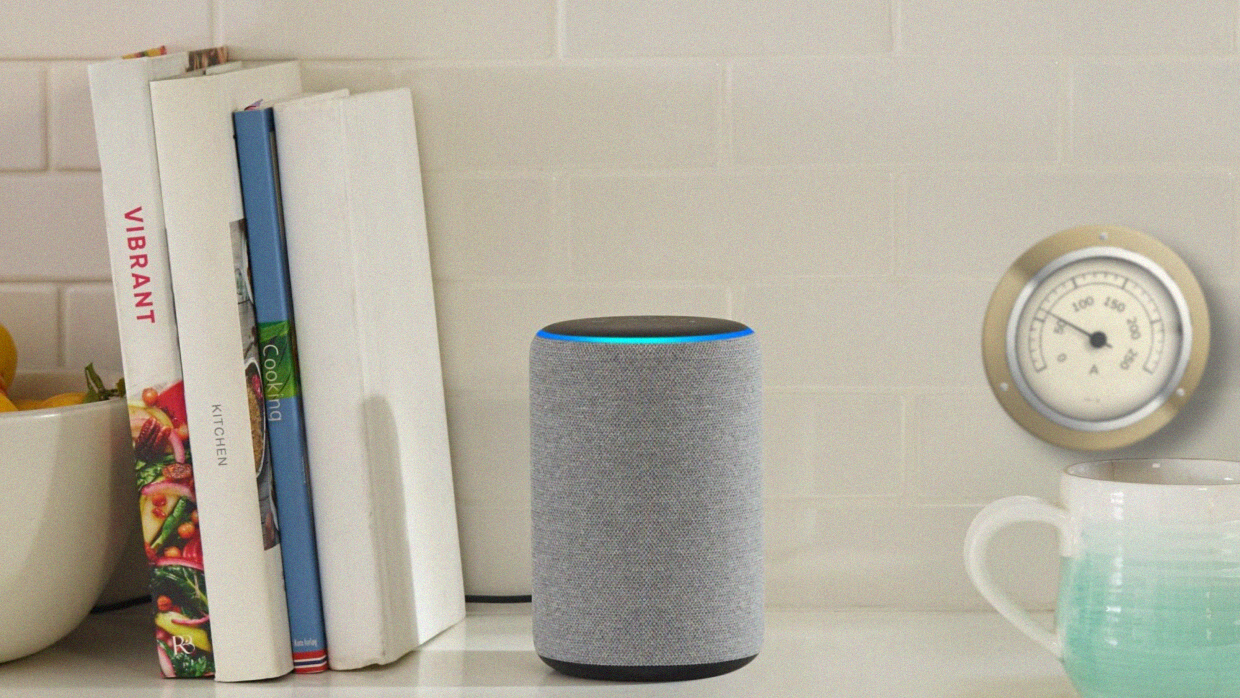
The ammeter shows **60** A
